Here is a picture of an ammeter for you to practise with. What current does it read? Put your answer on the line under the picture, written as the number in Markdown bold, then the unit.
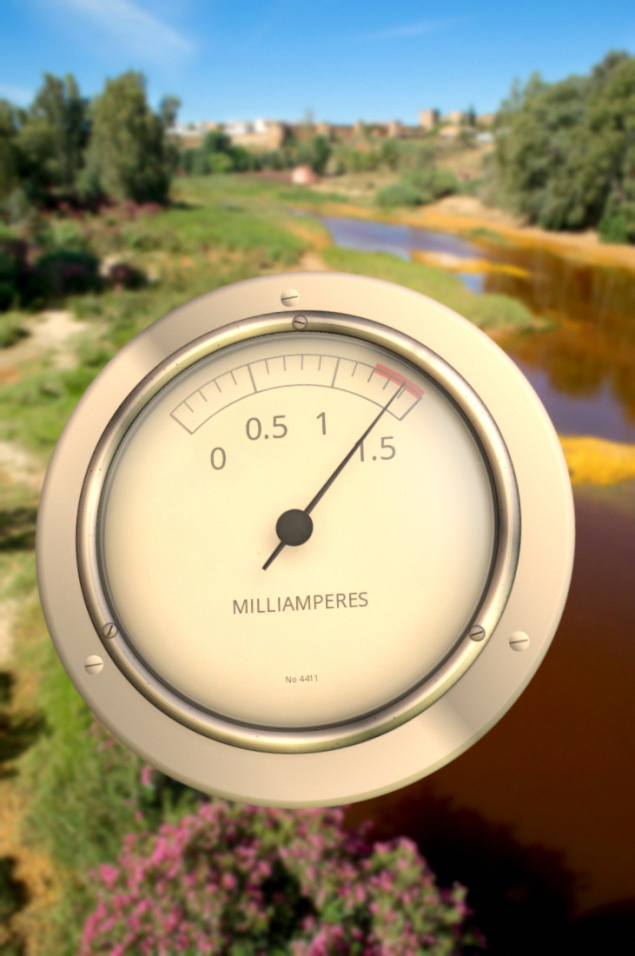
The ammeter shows **1.4** mA
